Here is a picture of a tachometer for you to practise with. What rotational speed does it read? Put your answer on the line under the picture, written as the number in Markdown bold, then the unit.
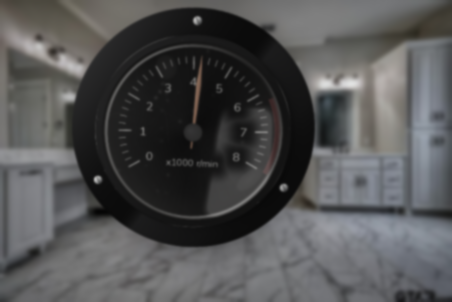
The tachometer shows **4200** rpm
